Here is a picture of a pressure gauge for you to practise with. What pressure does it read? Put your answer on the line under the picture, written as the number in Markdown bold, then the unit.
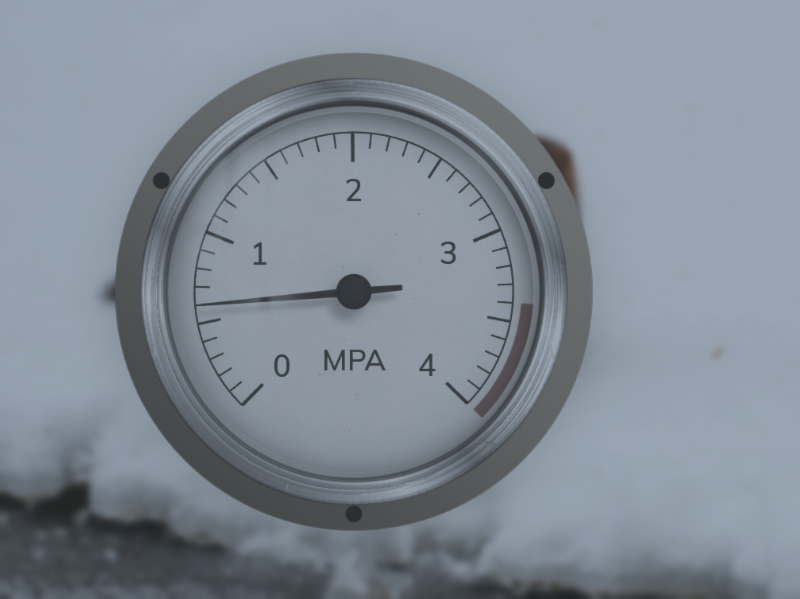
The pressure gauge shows **0.6** MPa
